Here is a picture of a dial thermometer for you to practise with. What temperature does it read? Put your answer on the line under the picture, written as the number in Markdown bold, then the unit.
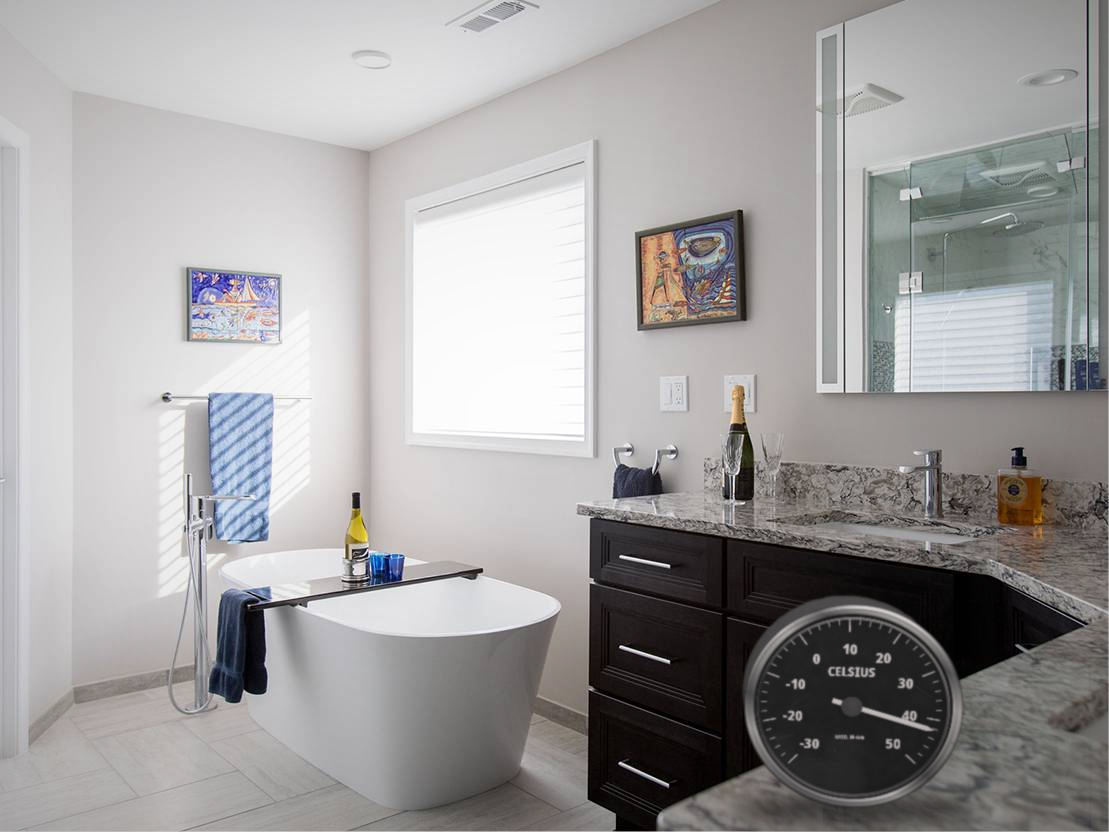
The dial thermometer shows **42** °C
